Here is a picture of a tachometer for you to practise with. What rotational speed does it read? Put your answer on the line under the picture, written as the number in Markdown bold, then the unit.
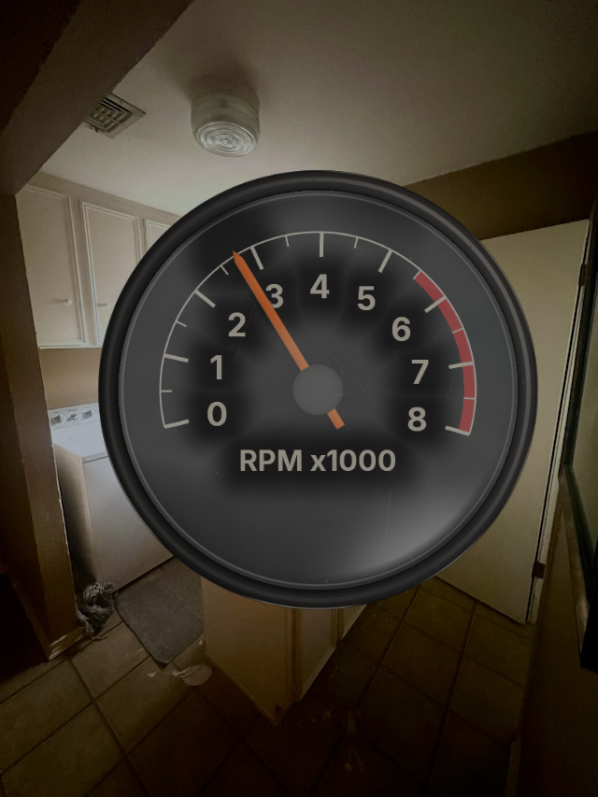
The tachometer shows **2750** rpm
